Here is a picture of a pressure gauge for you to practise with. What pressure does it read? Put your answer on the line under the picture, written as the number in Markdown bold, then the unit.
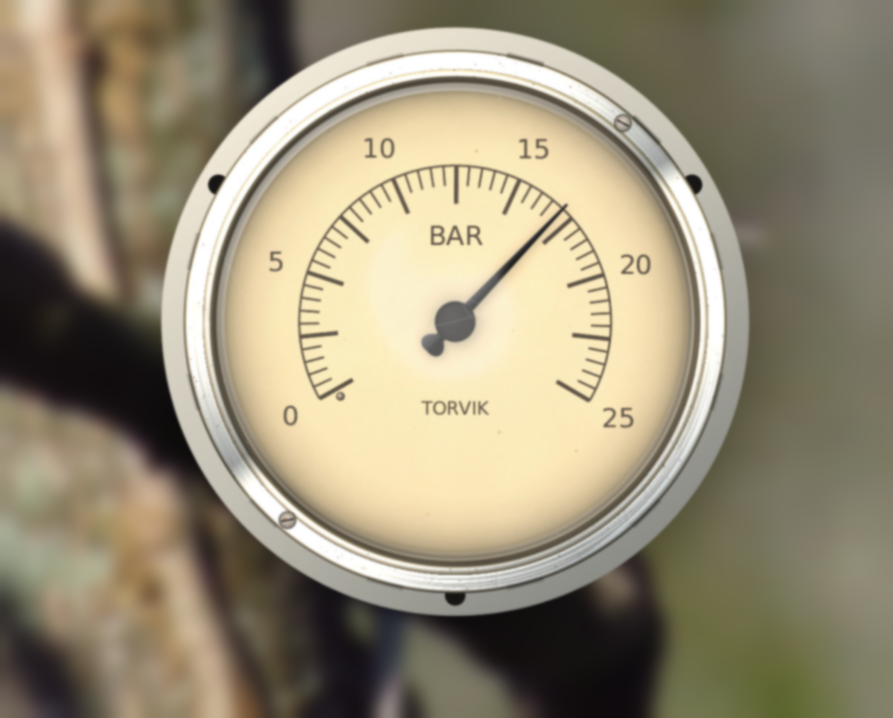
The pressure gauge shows **17** bar
